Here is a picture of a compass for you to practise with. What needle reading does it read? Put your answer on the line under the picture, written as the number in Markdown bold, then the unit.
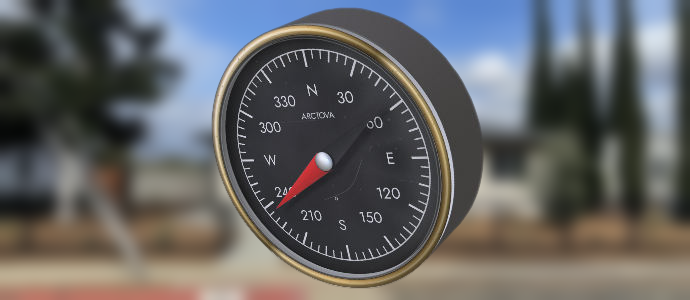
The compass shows **235** °
